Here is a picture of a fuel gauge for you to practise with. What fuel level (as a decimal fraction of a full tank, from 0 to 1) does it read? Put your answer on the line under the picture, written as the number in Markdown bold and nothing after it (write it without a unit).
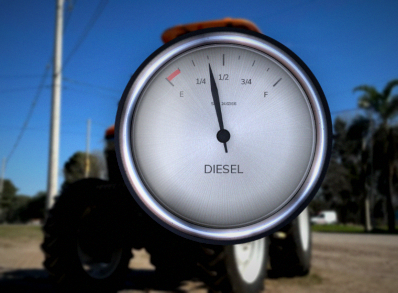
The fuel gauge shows **0.375**
